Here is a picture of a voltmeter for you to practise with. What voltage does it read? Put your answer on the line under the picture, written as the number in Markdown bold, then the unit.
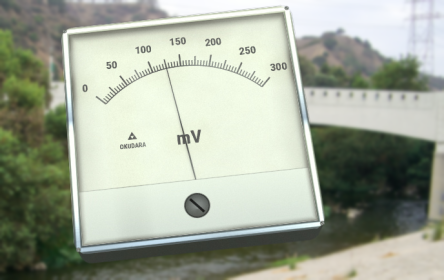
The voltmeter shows **125** mV
